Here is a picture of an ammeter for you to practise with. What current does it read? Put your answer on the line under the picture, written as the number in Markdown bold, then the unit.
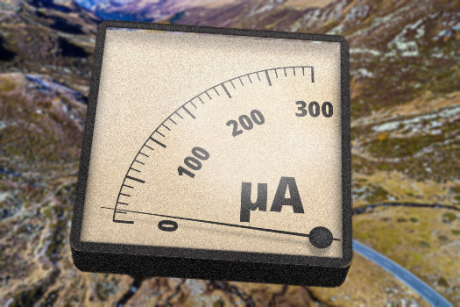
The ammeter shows **10** µA
